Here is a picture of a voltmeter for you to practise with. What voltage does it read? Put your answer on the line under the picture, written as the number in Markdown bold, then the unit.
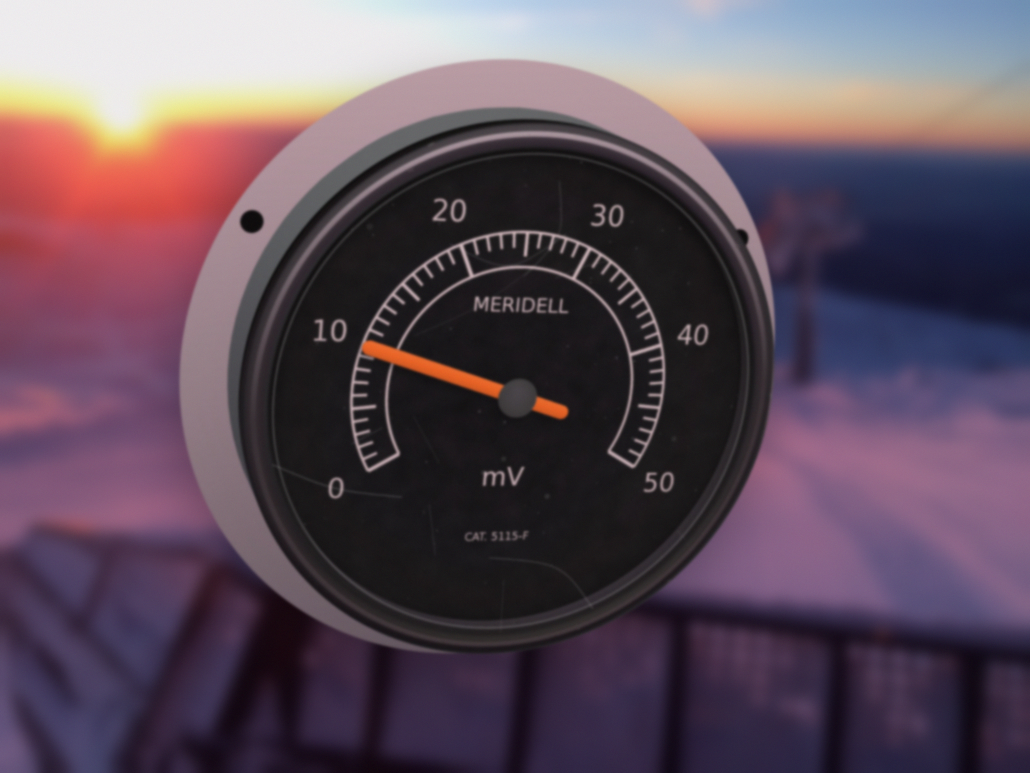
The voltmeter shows **10** mV
